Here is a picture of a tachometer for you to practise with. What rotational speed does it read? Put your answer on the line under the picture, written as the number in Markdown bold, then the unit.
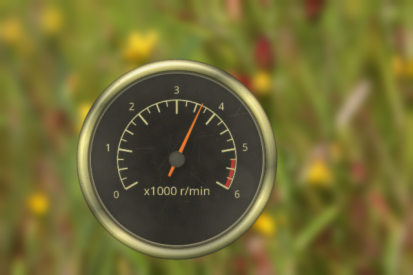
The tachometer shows **3625** rpm
